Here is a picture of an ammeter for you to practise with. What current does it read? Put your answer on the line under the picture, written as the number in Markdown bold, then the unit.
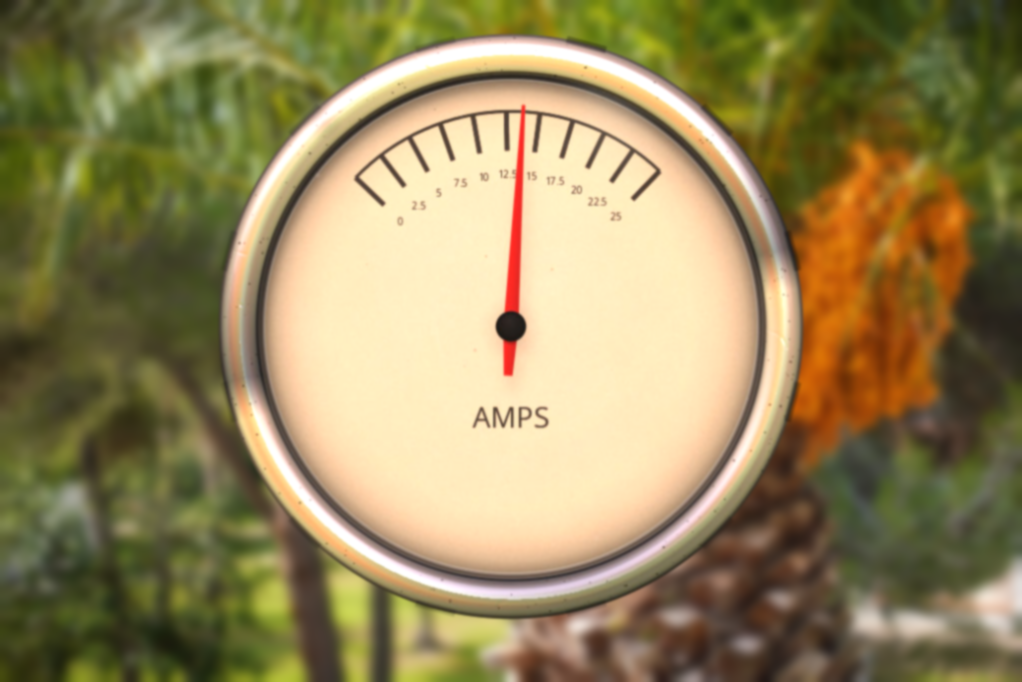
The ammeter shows **13.75** A
